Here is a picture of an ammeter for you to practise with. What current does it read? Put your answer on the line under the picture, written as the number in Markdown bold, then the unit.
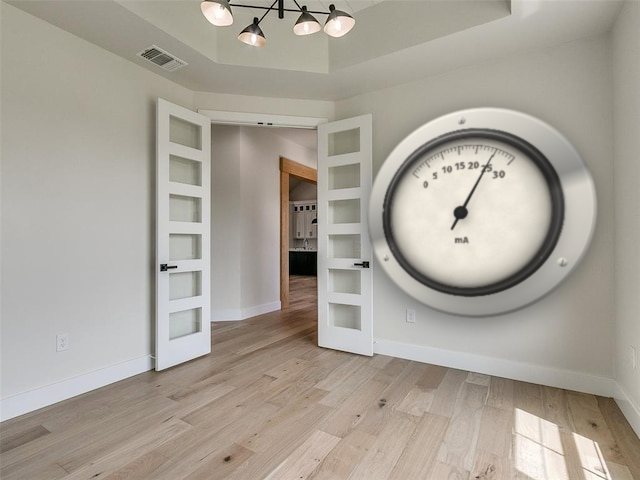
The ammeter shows **25** mA
